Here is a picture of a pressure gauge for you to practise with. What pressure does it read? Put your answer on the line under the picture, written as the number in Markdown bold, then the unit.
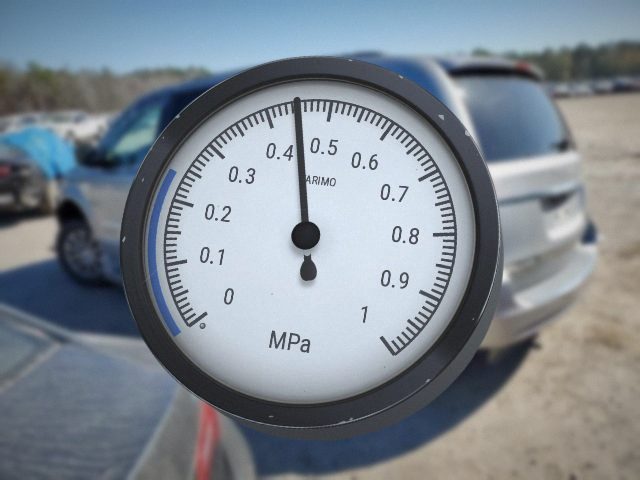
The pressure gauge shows **0.45** MPa
